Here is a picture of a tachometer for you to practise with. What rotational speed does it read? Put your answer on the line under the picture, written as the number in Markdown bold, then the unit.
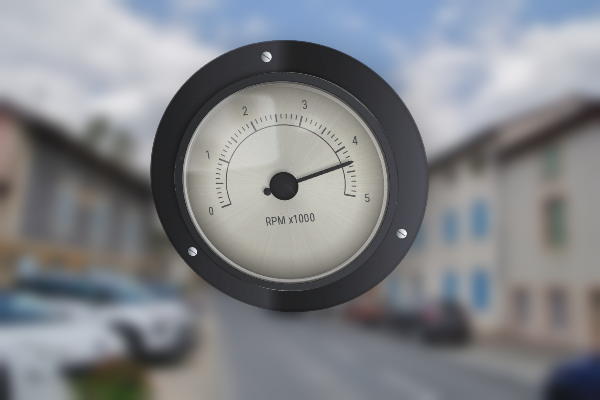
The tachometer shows **4300** rpm
